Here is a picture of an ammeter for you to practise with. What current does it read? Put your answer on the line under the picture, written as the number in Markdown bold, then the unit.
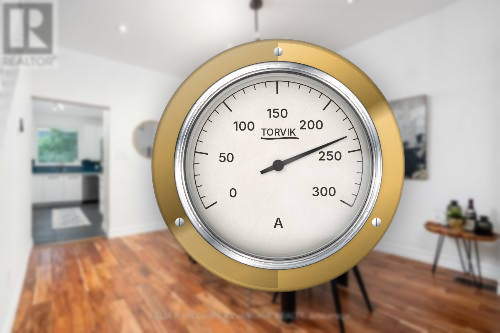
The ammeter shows **235** A
